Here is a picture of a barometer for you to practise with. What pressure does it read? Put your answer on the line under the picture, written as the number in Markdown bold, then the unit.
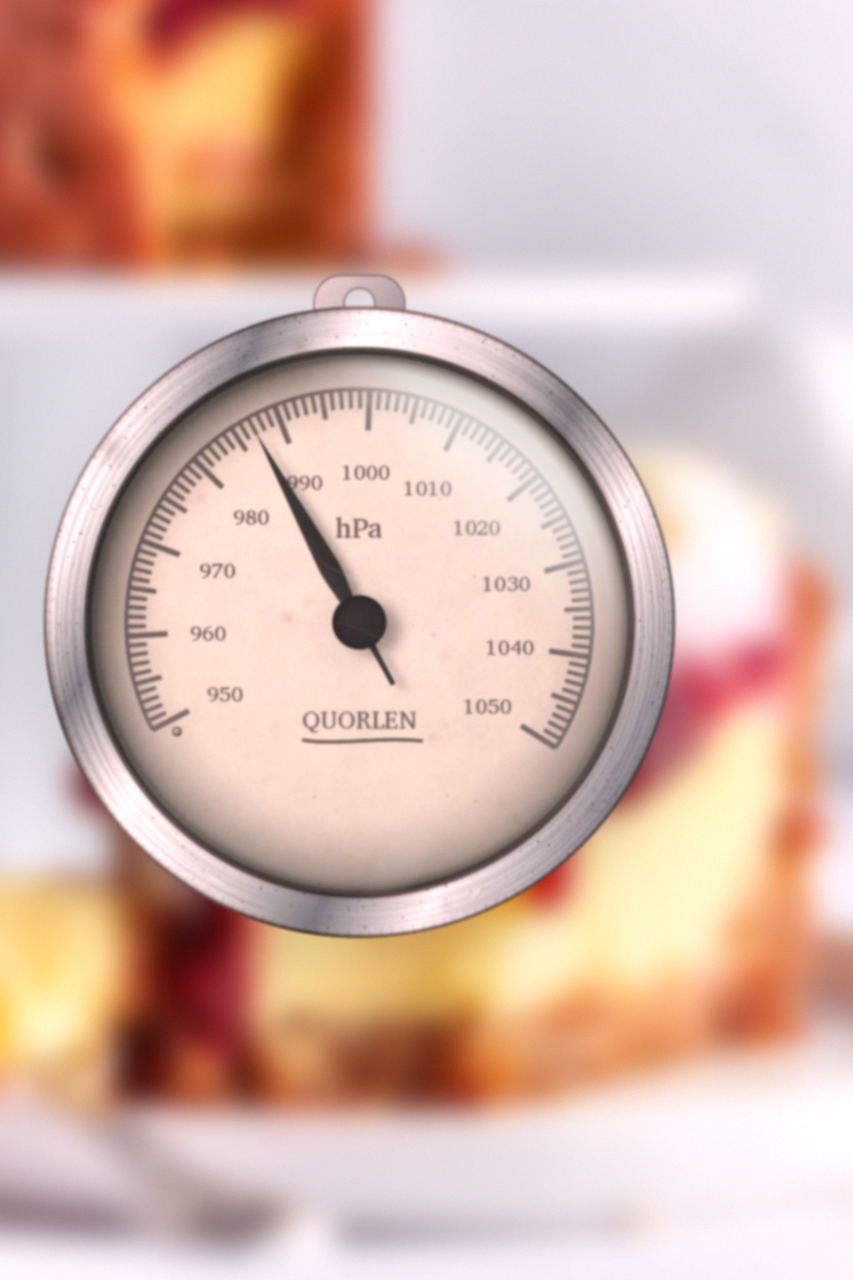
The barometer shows **987** hPa
